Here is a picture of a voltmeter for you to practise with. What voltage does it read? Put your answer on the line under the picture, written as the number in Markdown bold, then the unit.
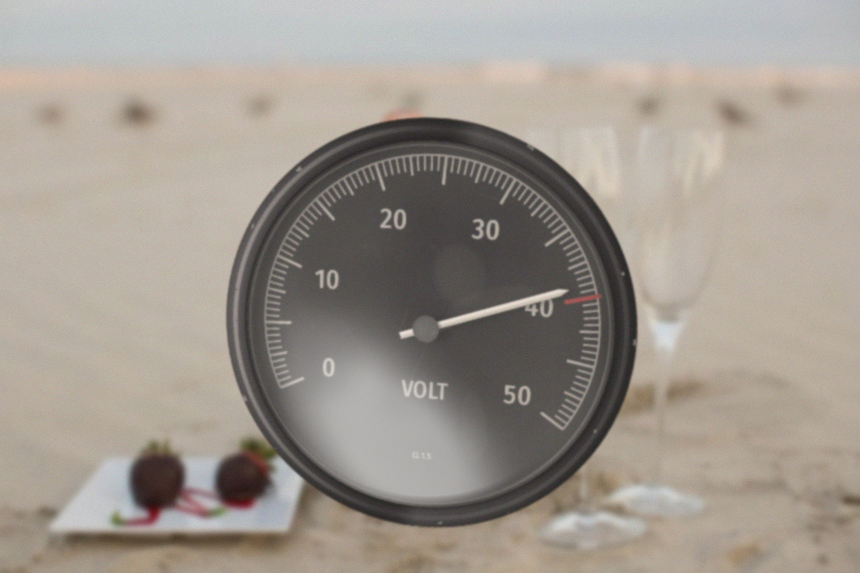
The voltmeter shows **39** V
